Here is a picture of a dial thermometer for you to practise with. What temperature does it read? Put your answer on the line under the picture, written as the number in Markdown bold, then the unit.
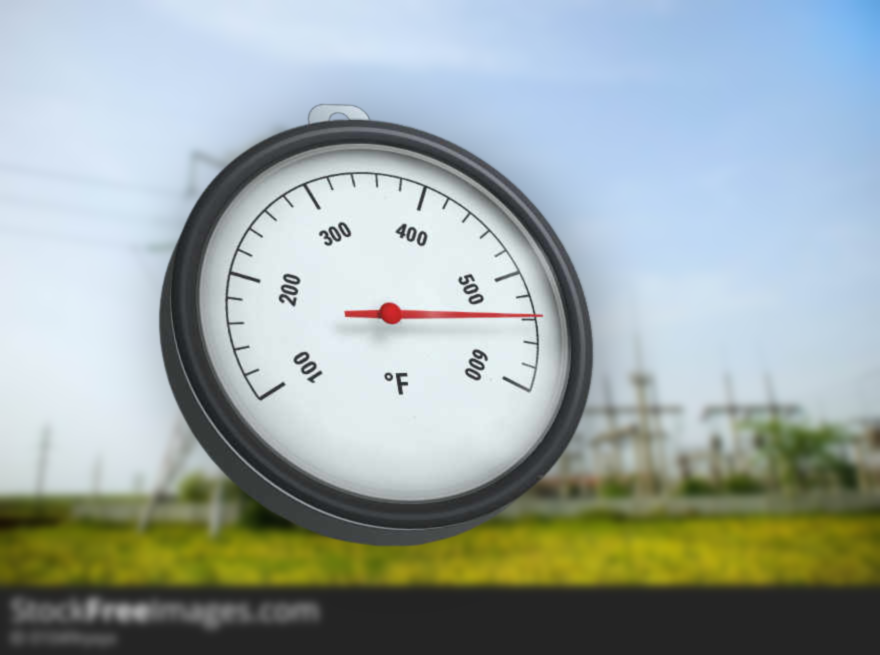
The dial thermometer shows **540** °F
